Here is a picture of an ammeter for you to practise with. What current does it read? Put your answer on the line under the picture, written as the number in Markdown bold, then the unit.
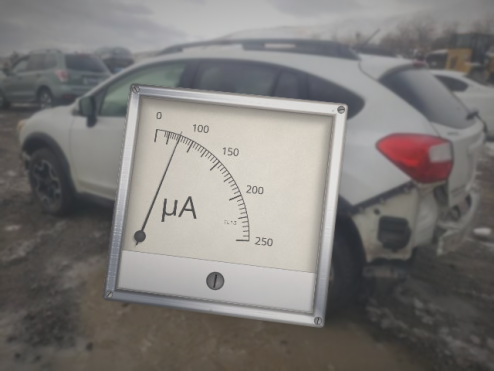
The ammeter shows **75** µA
